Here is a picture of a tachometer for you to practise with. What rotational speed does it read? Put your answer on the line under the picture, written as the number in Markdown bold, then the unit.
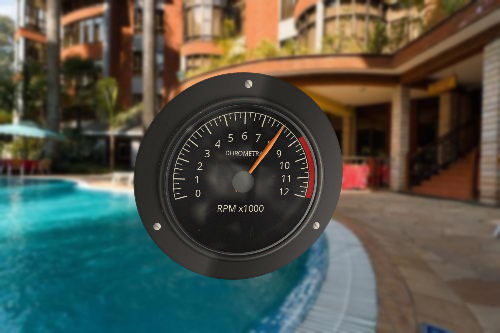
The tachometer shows **8000** rpm
